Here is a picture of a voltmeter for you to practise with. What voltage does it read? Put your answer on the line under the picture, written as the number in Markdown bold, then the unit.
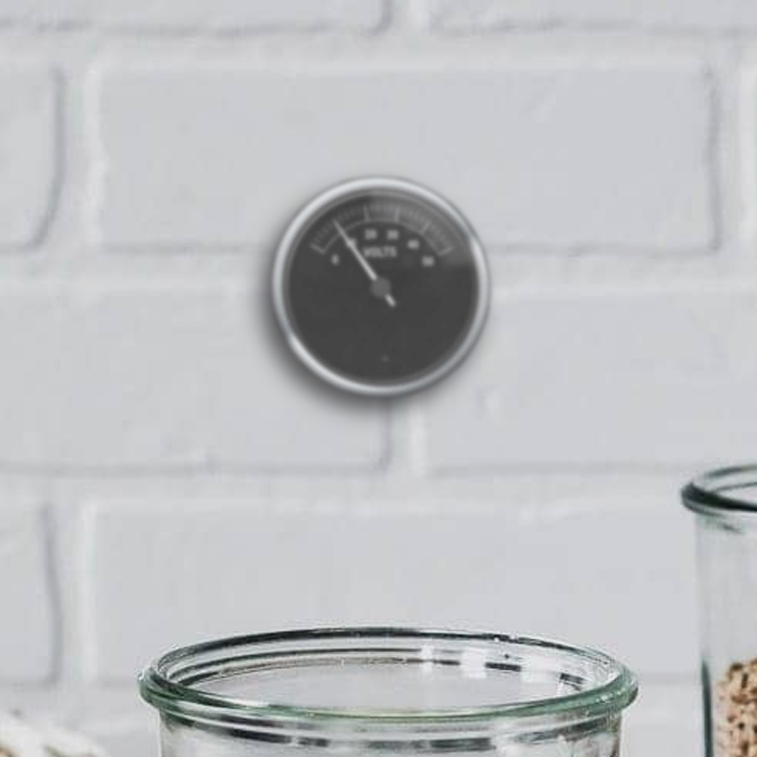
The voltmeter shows **10** V
